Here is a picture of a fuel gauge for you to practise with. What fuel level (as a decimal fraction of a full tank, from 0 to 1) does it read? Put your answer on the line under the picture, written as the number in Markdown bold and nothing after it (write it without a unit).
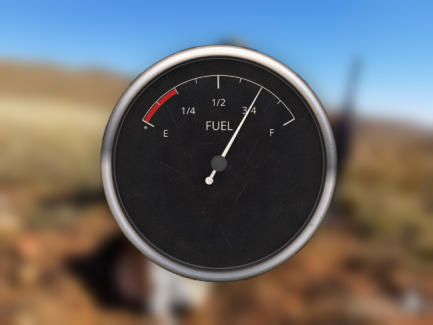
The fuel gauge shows **0.75**
